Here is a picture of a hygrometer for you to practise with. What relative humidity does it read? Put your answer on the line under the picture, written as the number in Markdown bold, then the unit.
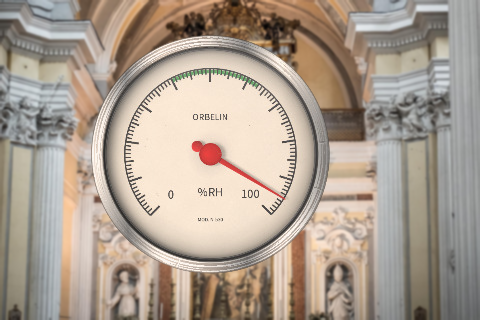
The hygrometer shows **95** %
